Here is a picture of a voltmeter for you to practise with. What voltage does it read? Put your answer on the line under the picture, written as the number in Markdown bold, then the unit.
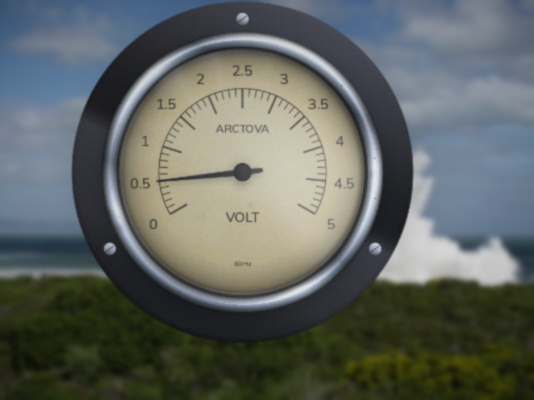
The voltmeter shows **0.5** V
